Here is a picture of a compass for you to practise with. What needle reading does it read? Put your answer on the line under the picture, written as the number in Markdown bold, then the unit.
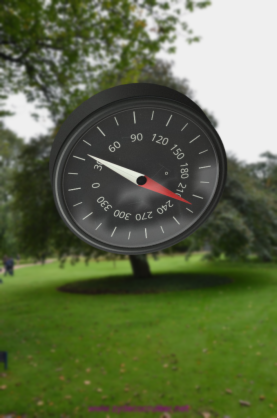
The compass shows **217.5** °
